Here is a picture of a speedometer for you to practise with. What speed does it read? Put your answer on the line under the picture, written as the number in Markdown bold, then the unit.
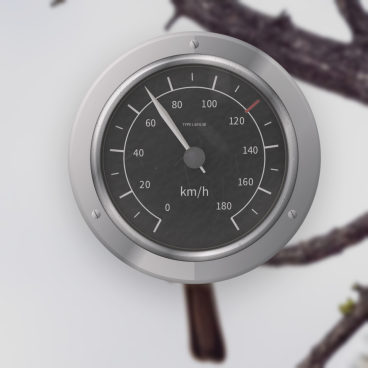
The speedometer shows **70** km/h
